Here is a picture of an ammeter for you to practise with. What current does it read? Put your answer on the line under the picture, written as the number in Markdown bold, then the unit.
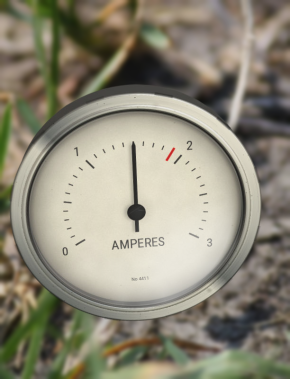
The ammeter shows **1.5** A
